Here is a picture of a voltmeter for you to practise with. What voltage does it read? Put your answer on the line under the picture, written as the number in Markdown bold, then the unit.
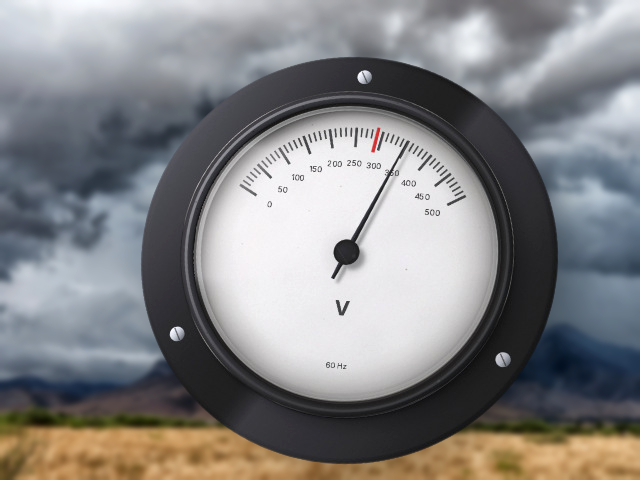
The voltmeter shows **350** V
